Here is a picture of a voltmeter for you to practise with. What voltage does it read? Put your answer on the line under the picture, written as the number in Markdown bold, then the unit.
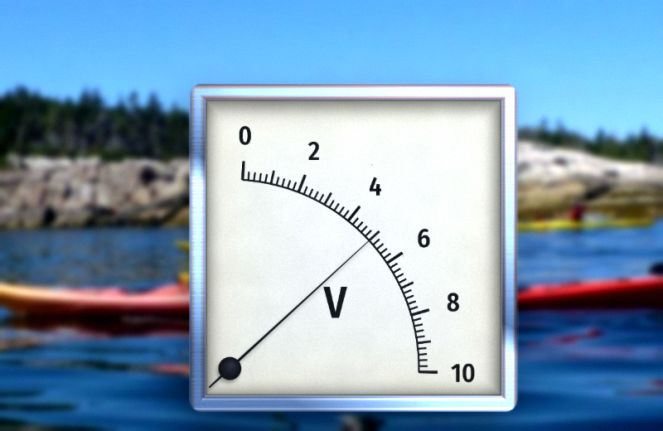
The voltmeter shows **5** V
